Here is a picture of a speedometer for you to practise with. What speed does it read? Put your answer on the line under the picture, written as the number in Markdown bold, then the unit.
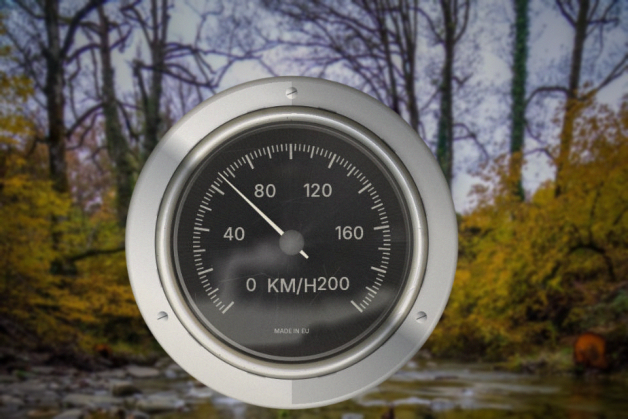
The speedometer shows **66** km/h
